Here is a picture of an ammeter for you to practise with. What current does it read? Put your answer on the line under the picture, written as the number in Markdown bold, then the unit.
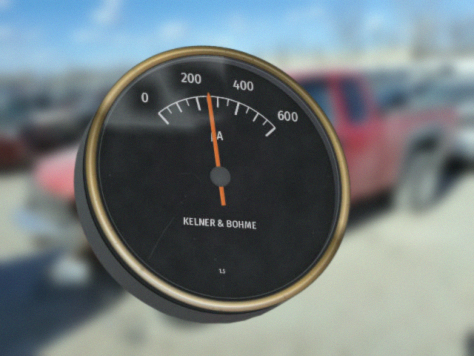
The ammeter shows **250** µA
